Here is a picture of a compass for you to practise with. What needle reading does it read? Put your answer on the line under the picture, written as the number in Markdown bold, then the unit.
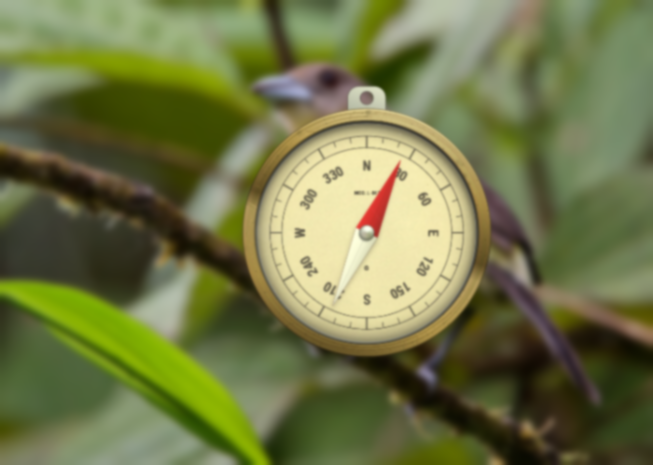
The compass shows **25** °
